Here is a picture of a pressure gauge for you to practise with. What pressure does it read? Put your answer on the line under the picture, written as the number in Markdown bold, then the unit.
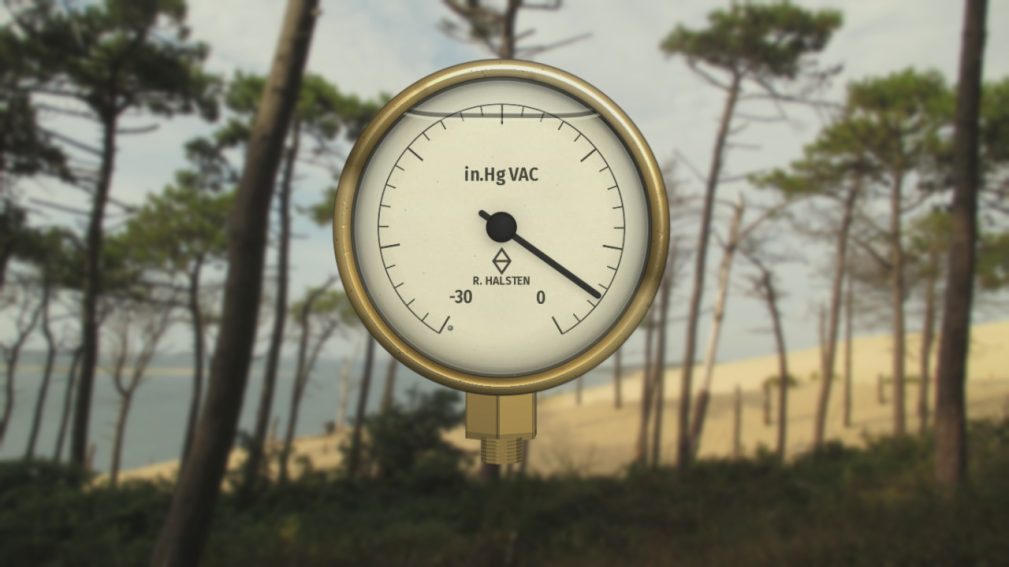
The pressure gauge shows **-2.5** inHg
